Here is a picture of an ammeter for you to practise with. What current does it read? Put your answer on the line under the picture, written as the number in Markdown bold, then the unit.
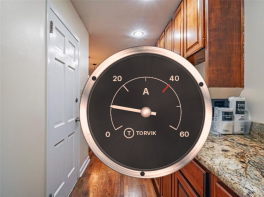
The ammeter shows **10** A
